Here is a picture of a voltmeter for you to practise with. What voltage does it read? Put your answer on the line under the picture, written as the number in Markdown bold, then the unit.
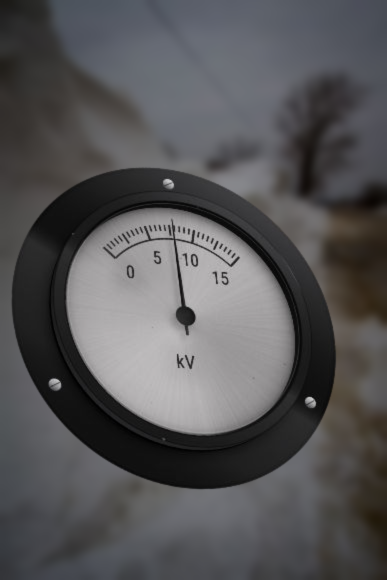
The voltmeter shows **7.5** kV
